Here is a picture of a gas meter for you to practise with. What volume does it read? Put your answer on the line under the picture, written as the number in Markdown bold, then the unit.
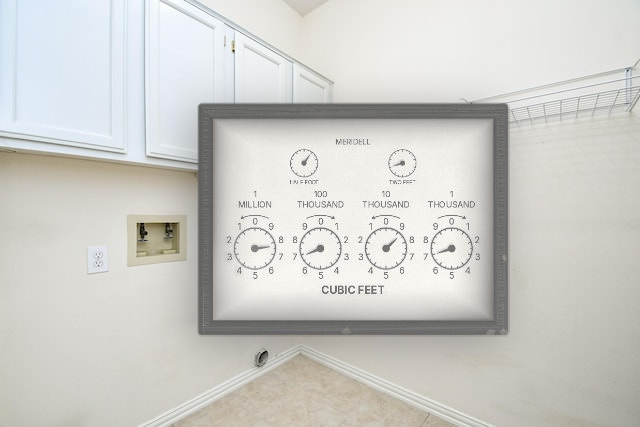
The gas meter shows **768700** ft³
